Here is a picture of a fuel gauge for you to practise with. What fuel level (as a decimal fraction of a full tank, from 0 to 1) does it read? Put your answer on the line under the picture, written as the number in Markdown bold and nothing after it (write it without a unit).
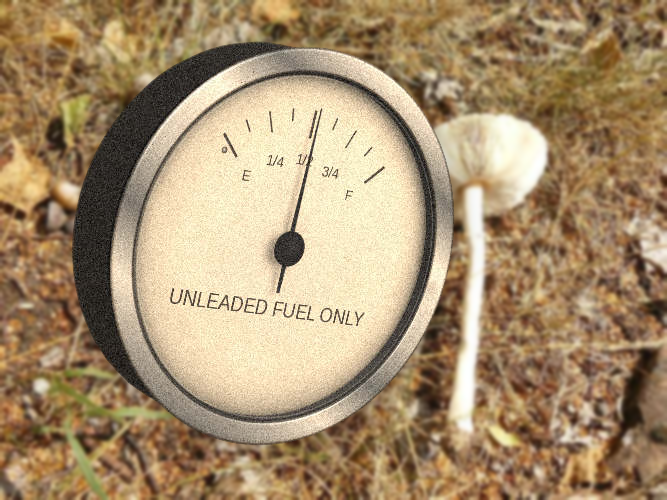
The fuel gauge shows **0.5**
